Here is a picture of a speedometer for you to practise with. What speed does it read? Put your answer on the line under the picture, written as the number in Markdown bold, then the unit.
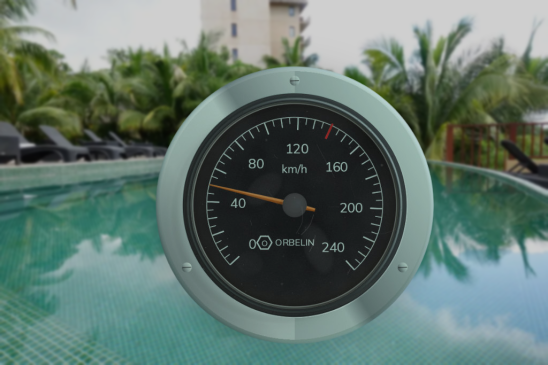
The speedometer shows **50** km/h
